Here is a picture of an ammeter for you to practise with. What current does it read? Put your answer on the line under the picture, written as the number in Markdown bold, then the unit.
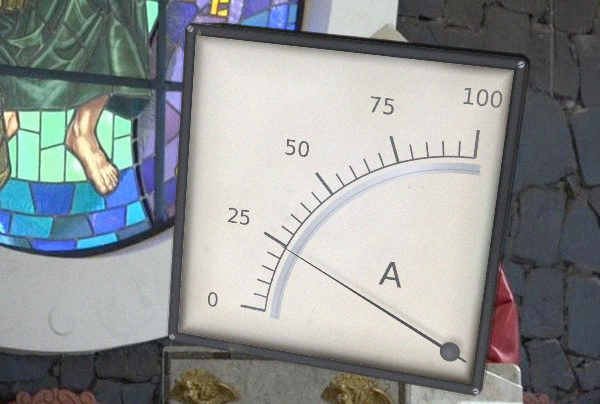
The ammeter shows **25** A
